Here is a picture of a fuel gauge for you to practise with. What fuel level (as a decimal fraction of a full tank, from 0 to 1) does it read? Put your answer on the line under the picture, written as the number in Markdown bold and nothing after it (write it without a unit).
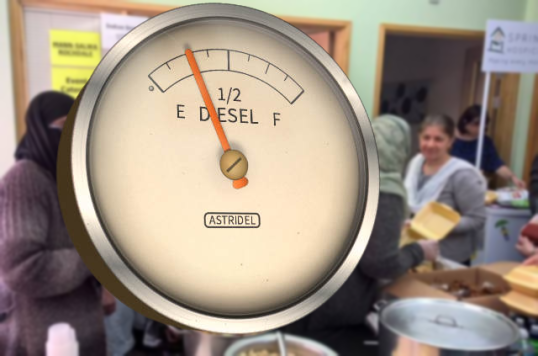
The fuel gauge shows **0.25**
